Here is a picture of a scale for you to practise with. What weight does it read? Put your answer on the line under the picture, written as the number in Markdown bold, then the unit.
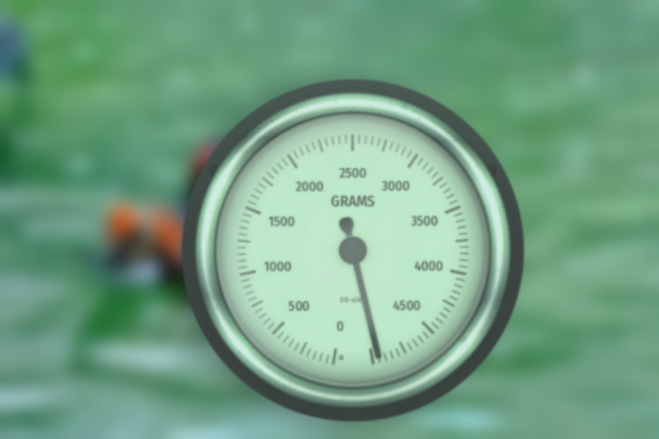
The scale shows **4950** g
